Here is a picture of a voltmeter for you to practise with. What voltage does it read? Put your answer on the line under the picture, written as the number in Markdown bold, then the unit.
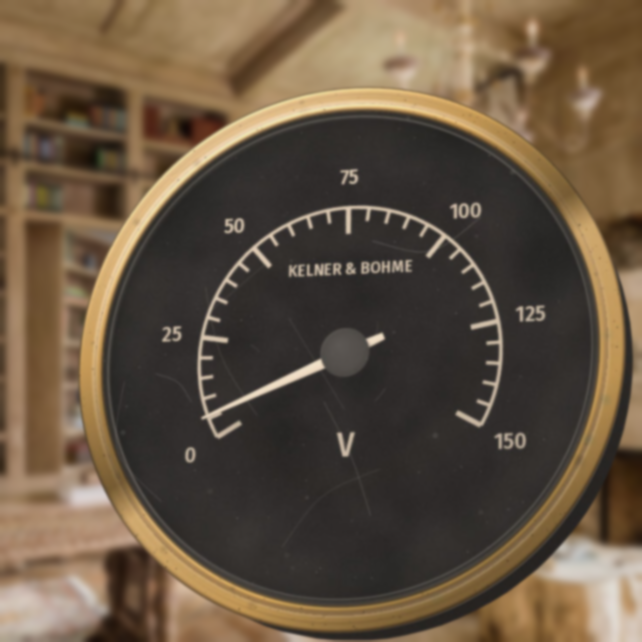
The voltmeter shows **5** V
